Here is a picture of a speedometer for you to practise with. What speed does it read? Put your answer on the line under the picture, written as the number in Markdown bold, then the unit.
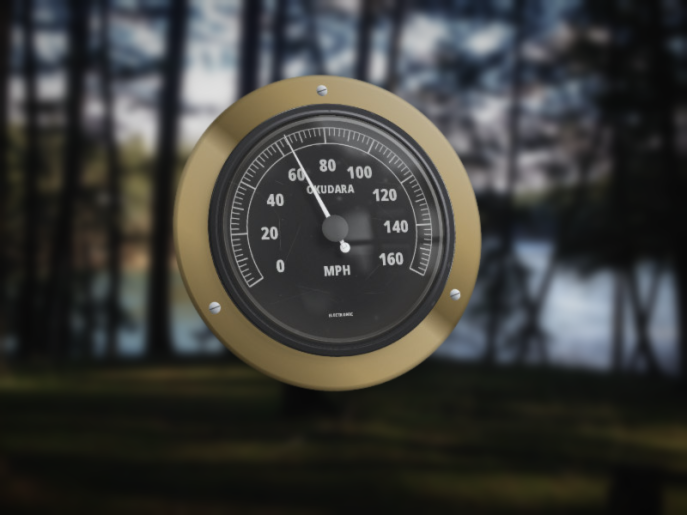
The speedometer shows **64** mph
